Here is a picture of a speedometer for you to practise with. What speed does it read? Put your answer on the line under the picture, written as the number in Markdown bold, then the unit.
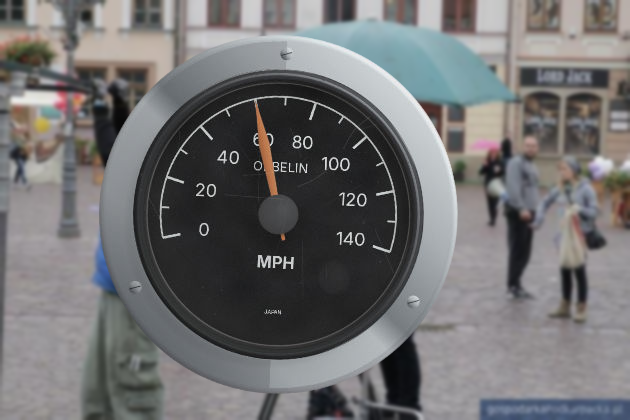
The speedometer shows **60** mph
